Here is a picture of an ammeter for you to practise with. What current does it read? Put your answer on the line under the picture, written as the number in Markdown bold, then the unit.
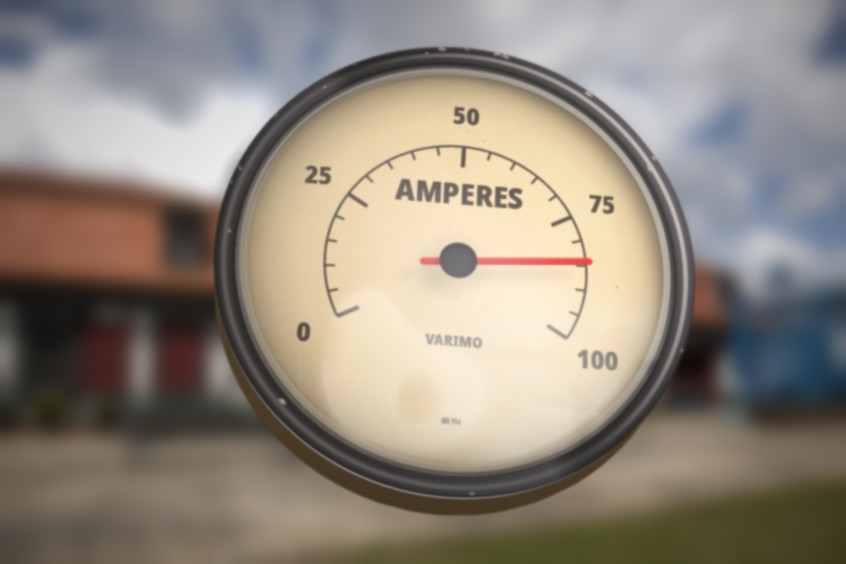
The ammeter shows **85** A
